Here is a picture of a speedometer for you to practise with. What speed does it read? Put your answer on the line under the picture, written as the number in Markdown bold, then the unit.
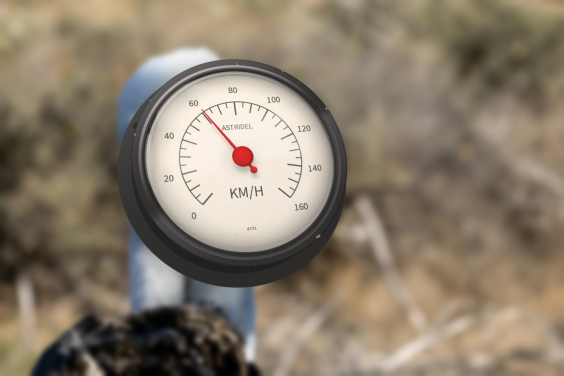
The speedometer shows **60** km/h
